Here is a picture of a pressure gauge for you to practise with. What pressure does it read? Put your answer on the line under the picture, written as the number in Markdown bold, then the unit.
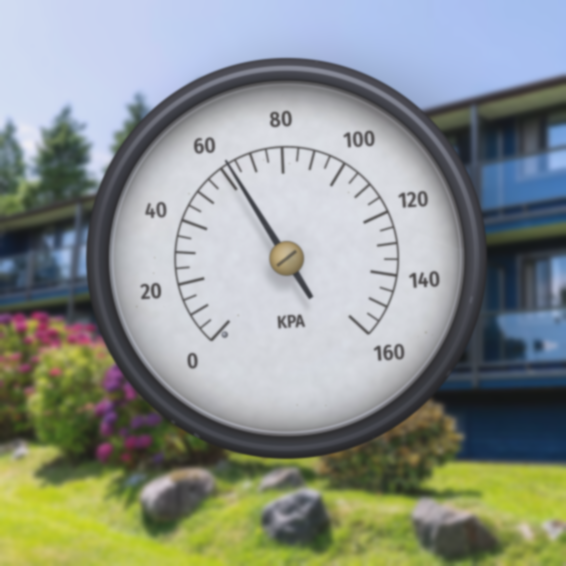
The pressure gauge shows **62.5** kPa
